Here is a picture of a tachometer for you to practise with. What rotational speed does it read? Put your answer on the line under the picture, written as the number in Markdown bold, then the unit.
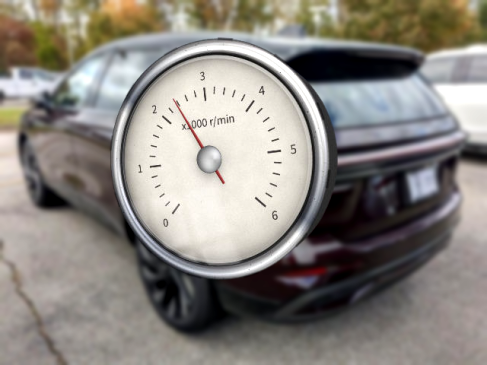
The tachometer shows **2400** rpm
